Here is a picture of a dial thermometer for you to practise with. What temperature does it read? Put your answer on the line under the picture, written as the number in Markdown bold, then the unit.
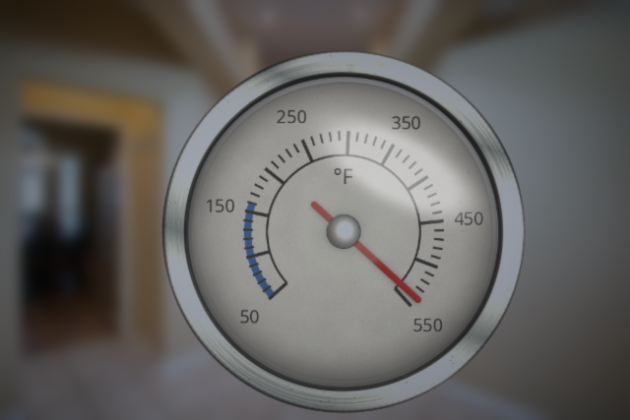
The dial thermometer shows **540** °F
